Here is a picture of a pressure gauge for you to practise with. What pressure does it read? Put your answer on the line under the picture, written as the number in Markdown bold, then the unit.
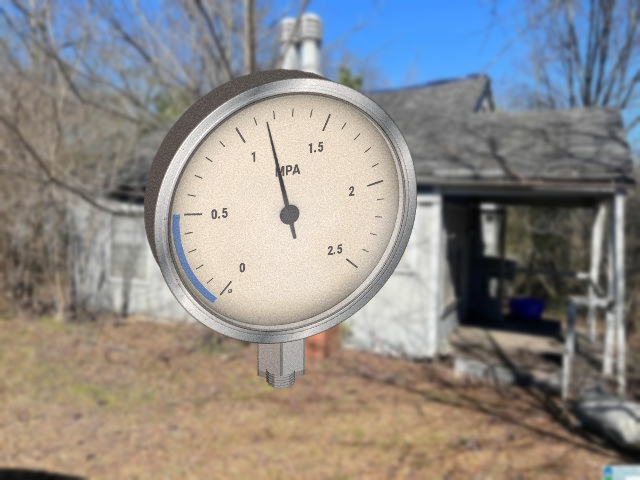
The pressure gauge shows **1.15** MPa
